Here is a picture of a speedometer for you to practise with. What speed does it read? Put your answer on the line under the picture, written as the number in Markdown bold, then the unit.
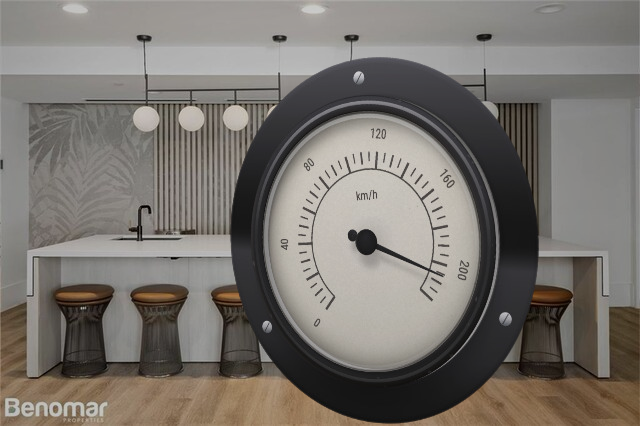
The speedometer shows **205** km/h
